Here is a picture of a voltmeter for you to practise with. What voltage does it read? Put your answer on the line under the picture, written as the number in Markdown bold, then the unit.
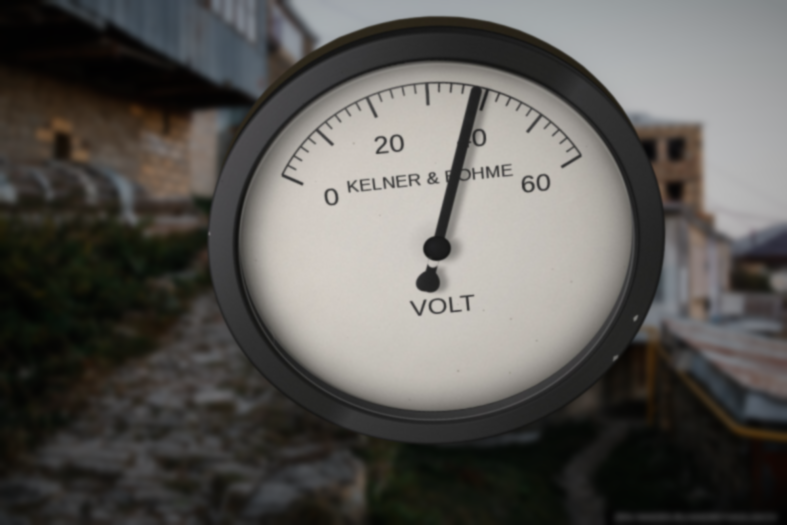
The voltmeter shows **38** V
